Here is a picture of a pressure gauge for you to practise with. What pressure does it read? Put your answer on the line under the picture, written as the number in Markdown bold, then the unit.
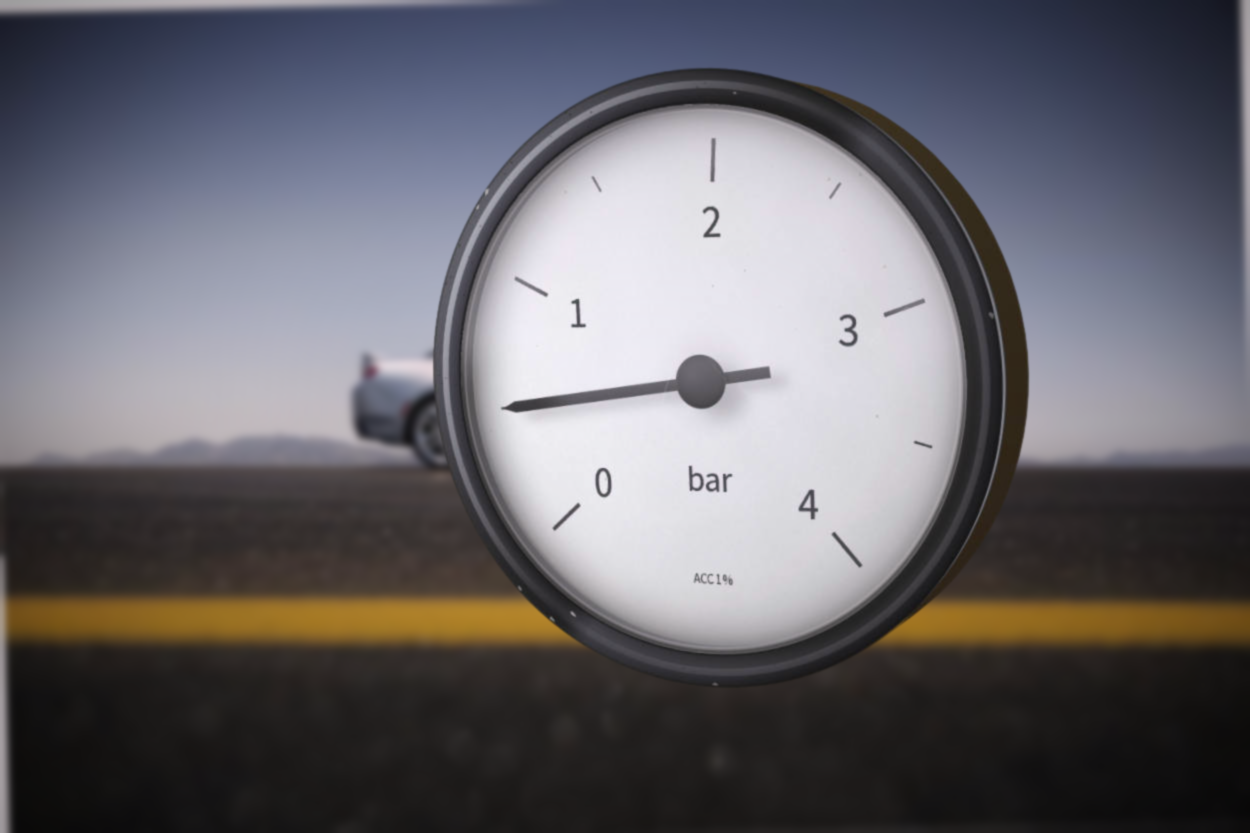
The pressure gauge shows **0.5** bar
